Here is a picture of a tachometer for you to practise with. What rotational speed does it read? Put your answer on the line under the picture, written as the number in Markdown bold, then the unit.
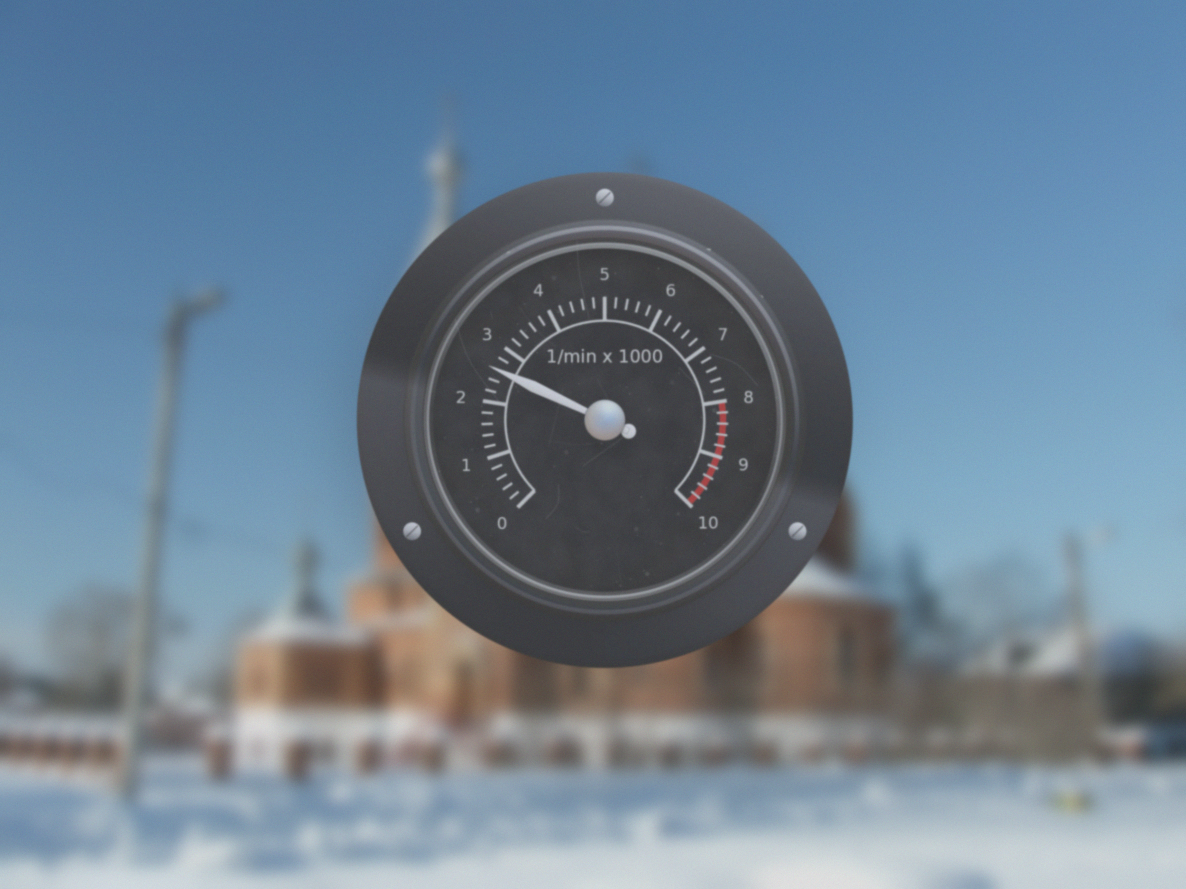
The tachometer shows **2600** rpm
